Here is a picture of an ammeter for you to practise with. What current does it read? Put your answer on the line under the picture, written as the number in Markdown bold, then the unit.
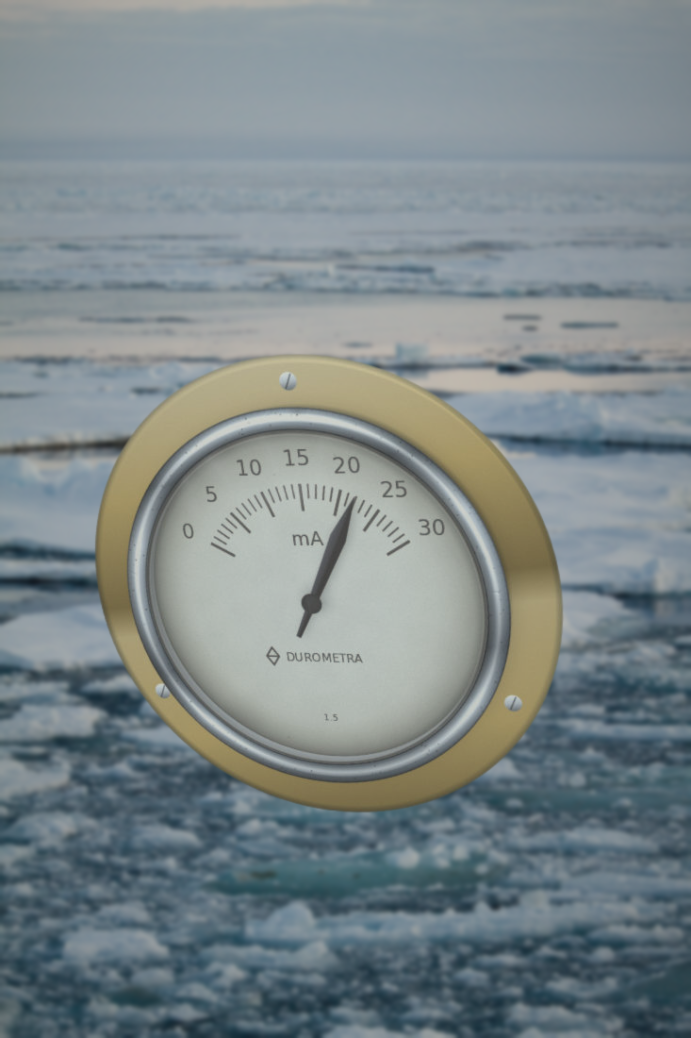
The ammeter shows **22** mA
